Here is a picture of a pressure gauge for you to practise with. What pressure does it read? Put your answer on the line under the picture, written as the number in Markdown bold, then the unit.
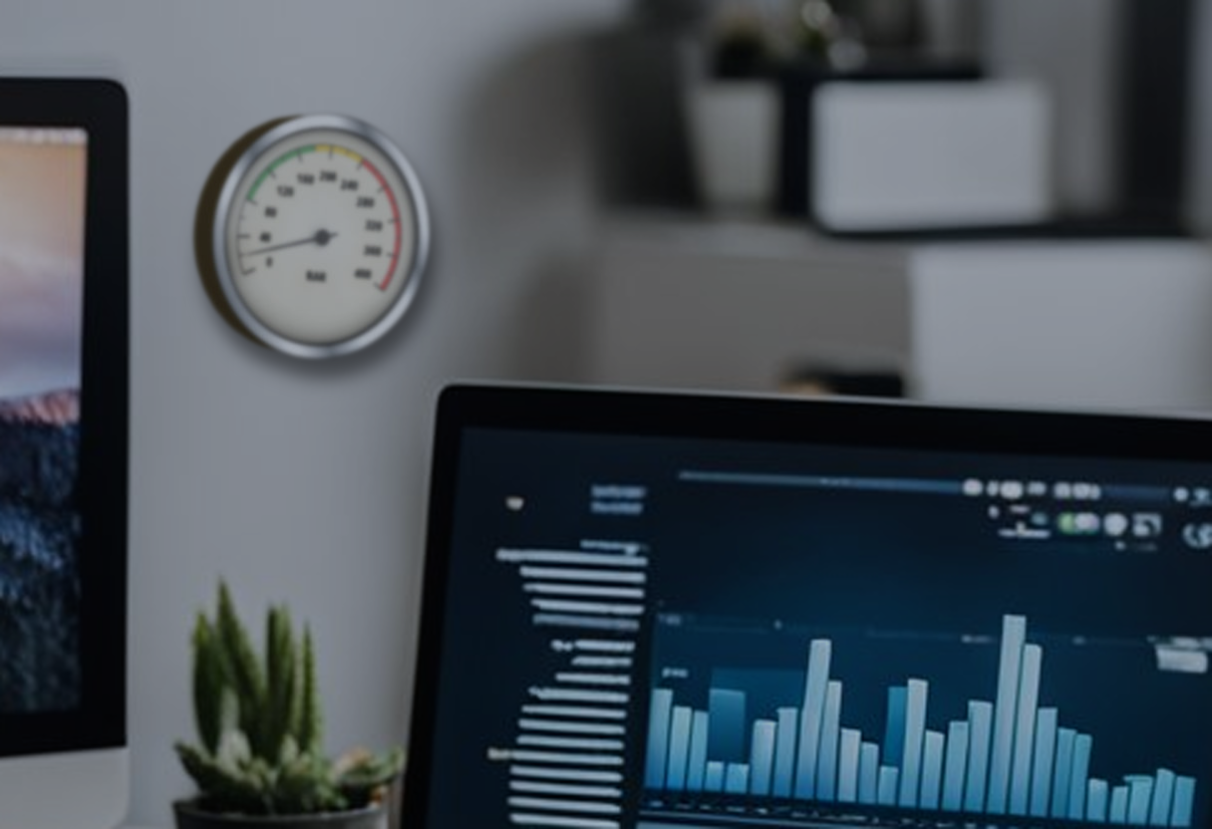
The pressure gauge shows **20** bar
